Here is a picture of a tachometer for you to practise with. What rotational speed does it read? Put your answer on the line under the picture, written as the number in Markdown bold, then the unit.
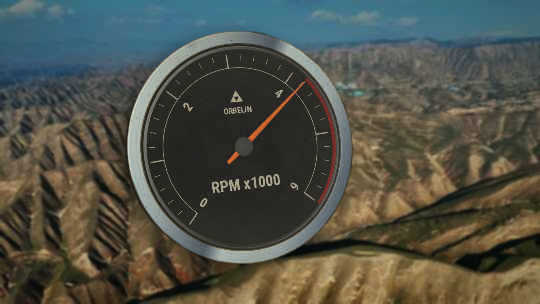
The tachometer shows **4200** rpm
